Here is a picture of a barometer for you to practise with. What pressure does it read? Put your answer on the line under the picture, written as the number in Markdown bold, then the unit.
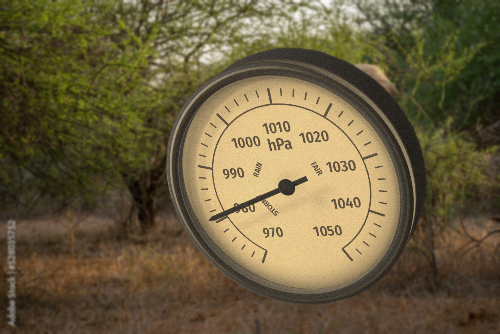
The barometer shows **981** hPa
